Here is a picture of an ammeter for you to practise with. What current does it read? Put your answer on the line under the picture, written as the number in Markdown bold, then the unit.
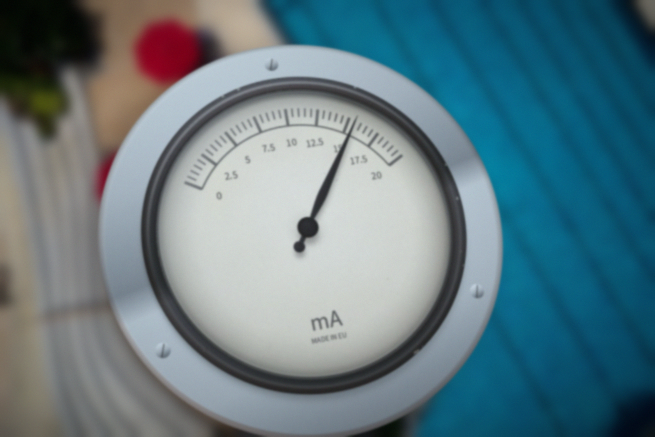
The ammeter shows **15.5** mA
